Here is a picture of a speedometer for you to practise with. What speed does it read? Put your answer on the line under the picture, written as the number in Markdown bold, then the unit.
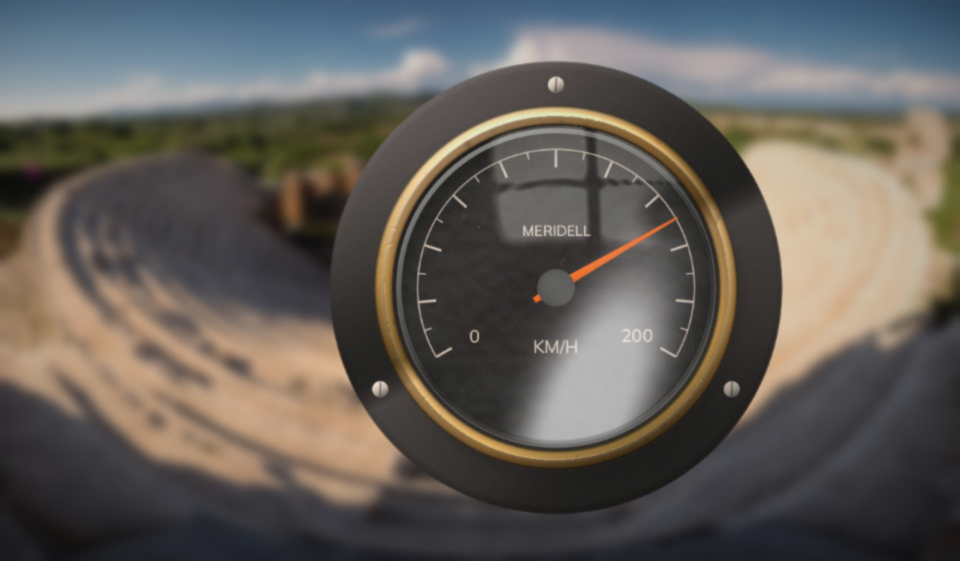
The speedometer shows **150** km/h
